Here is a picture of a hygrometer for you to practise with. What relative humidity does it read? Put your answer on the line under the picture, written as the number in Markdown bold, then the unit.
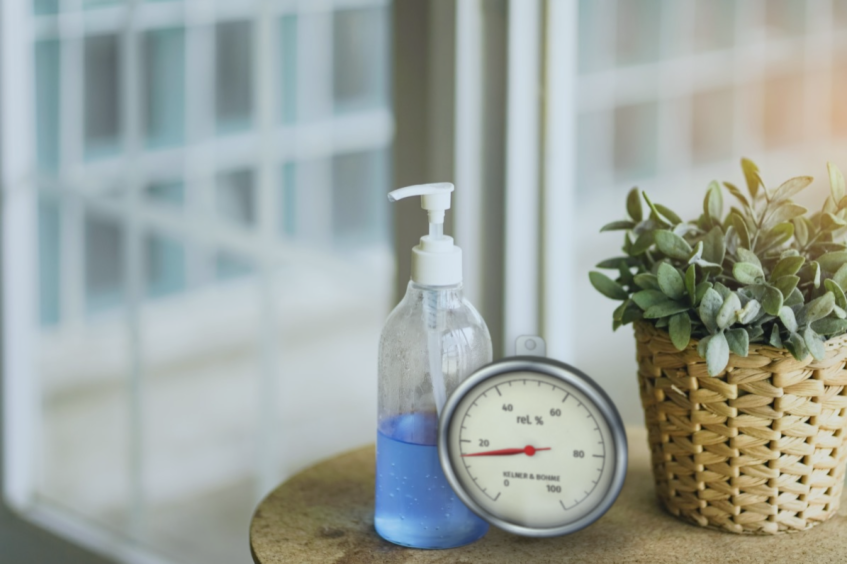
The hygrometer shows **16** %
